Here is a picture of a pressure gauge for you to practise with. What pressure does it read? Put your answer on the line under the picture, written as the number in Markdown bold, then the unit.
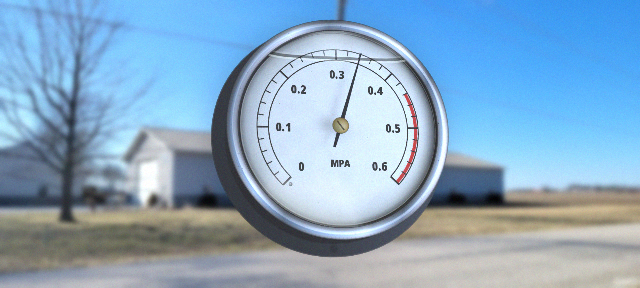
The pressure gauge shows **0.34** MPa
